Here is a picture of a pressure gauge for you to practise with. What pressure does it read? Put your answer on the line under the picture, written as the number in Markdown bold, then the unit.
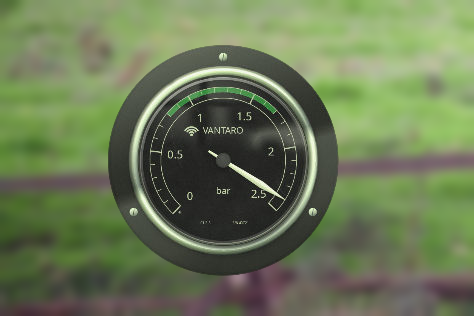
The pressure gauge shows **2.4** bar
